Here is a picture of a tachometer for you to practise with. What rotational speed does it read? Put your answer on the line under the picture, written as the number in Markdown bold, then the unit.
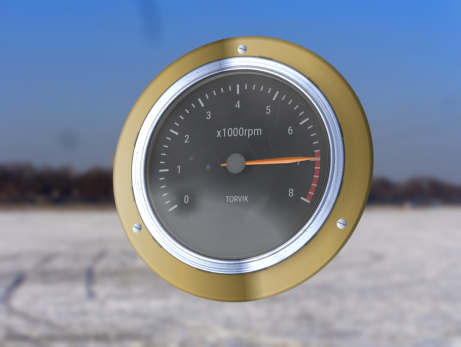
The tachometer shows **7000** rpm
